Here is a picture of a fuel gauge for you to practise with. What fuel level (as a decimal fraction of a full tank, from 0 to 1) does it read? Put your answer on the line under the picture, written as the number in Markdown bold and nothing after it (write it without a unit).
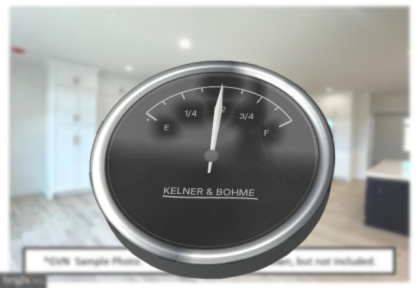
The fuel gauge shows **0.5**
